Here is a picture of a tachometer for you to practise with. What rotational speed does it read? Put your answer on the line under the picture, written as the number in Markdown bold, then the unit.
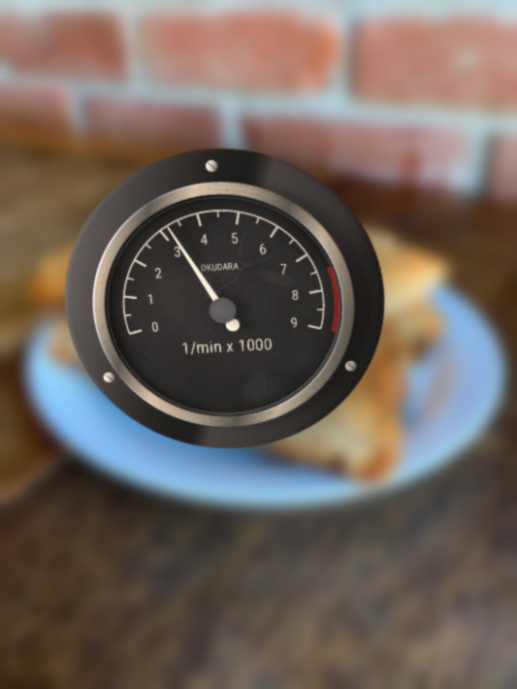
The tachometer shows **3250** rpm
